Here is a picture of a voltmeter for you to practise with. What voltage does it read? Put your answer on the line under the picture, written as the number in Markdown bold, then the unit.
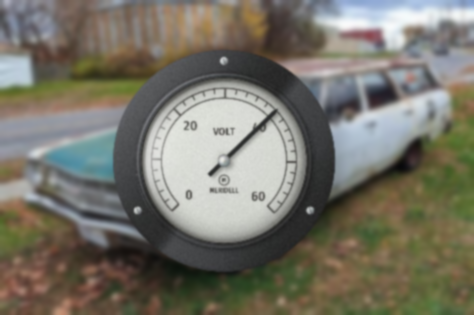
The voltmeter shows **40** V
